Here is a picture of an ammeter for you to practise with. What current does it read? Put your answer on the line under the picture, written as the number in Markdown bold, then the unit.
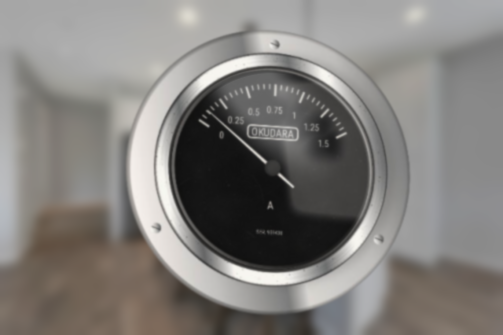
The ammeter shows **0.1** A
